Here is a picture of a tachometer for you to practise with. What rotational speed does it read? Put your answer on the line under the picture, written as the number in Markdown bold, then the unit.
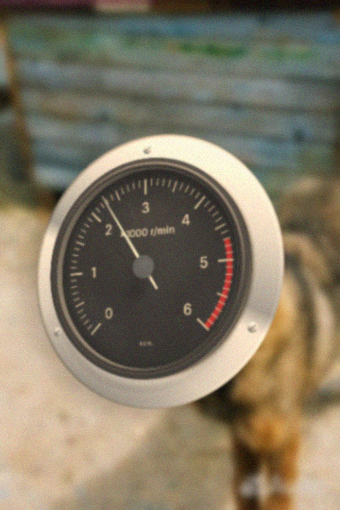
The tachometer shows **2300** rpm
